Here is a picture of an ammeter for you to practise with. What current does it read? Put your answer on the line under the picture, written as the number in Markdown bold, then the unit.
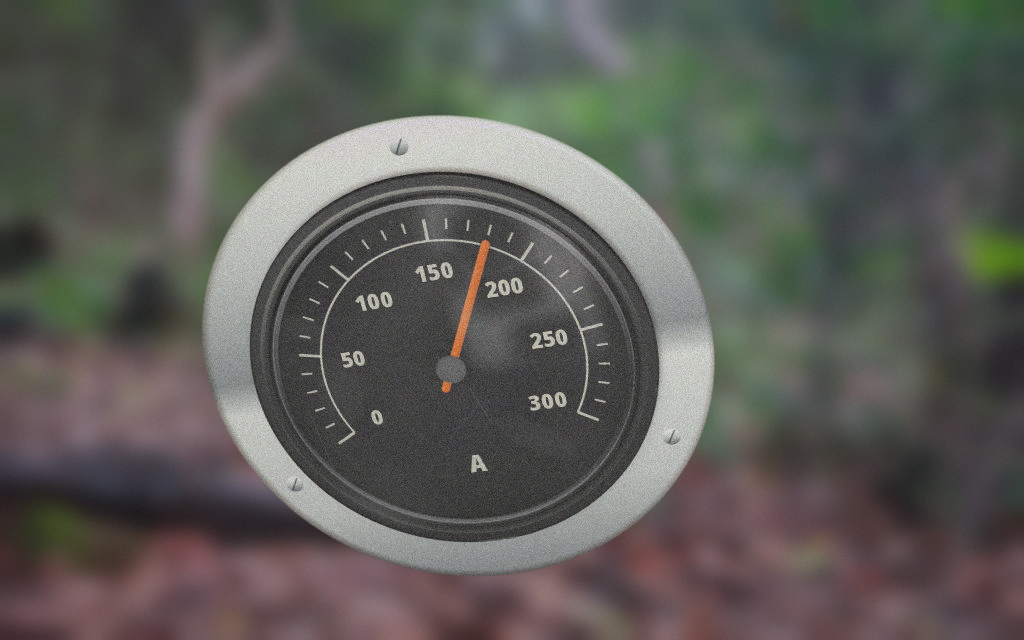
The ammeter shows **180** A
